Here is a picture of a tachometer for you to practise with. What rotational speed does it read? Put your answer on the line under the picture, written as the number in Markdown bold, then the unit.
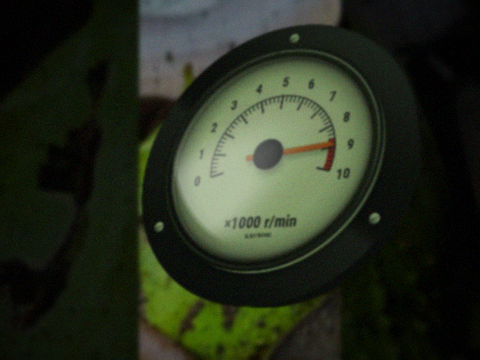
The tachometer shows **9000** rpm
